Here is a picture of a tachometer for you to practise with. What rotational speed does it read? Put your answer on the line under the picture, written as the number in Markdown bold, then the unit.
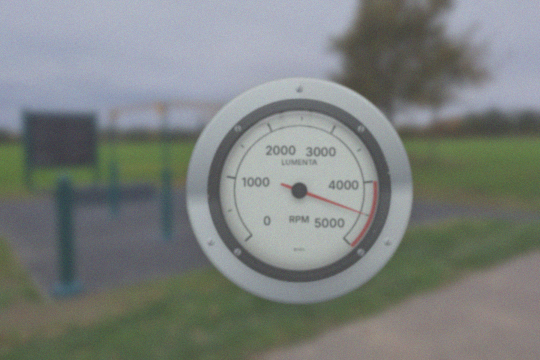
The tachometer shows **4500** rpm
